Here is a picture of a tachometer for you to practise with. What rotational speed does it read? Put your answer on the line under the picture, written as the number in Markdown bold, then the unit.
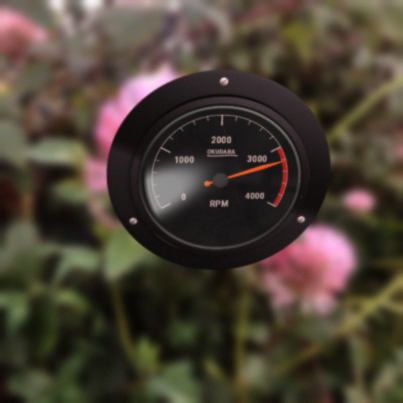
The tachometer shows **3200** rpm
